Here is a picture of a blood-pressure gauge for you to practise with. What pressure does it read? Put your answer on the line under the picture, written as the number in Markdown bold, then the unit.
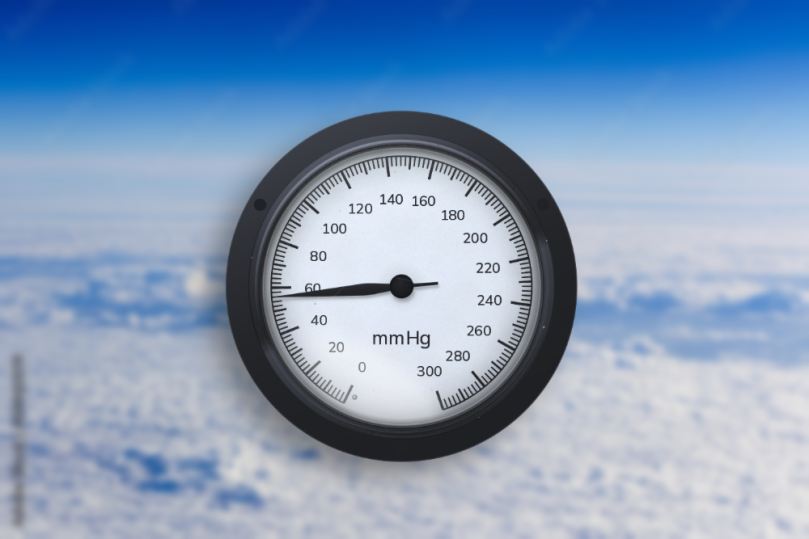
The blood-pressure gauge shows **56** mmHg
